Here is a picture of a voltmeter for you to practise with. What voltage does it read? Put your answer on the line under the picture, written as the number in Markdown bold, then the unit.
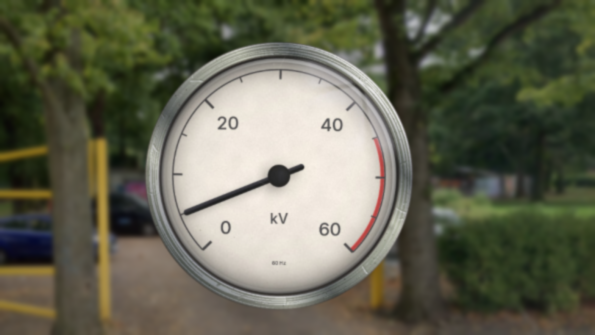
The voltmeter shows **5** kV
